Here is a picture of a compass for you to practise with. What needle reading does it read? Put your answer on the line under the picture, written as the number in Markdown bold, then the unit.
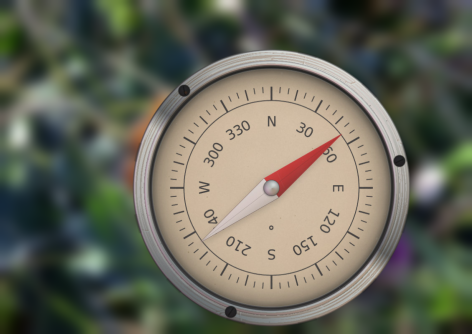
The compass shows **52.5** °
